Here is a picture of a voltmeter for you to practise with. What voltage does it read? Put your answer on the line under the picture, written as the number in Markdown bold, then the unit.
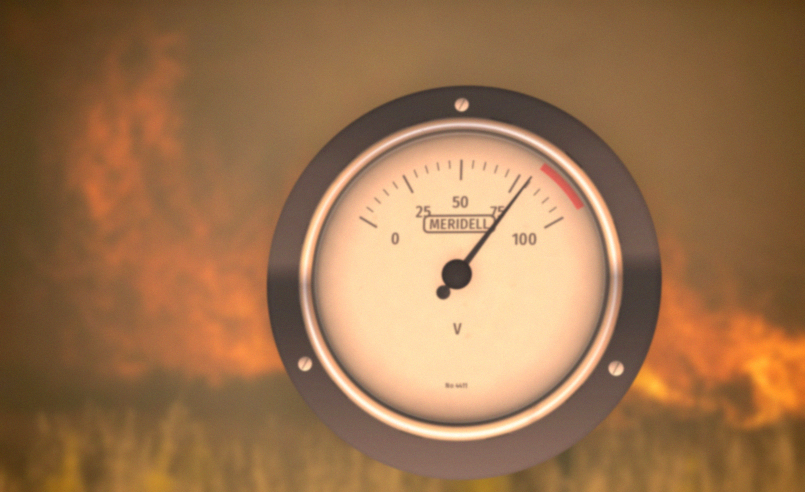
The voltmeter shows **80** V
